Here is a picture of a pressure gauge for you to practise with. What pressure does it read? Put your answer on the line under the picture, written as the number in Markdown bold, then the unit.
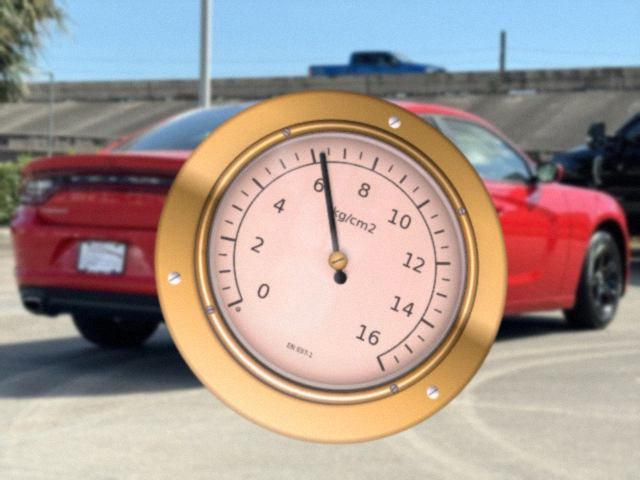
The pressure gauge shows **6.25** kg/cm²
